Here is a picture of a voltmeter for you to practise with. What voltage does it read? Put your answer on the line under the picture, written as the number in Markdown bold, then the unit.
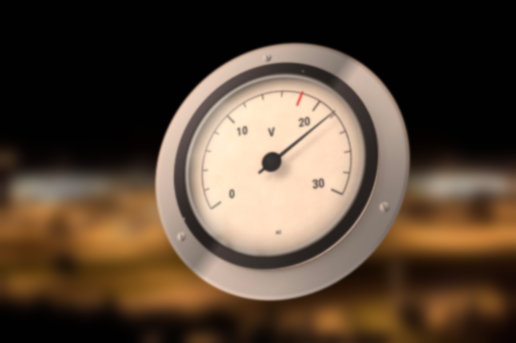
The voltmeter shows **22** V
